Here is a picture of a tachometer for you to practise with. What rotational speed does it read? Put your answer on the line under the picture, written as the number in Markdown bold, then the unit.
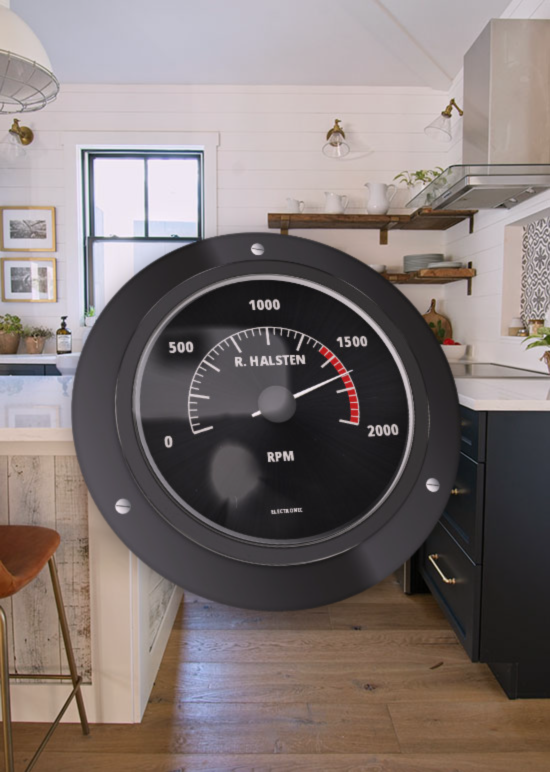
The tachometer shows **1650** rpm
